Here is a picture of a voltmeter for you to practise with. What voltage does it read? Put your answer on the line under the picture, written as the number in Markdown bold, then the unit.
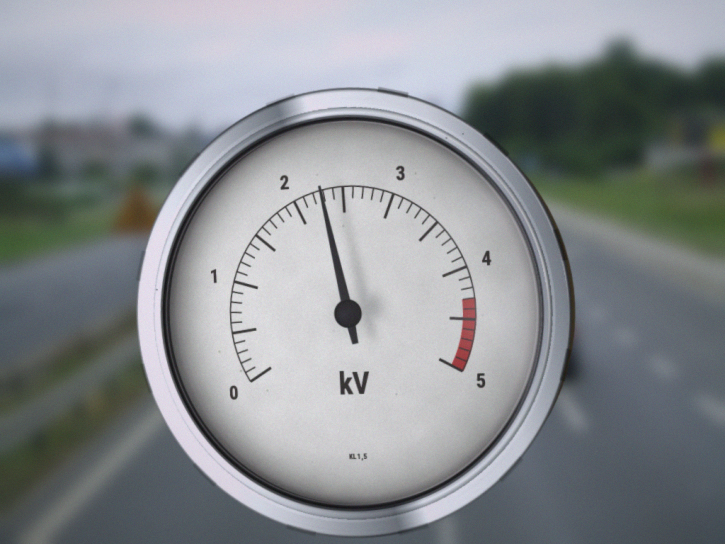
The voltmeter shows **2.3** kV
